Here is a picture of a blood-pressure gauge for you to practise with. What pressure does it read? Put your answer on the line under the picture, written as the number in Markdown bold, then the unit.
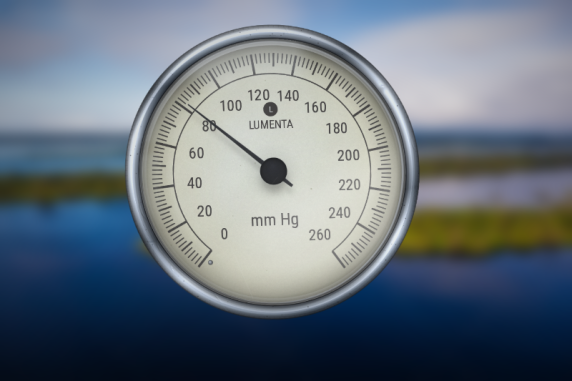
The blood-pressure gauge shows **82** mmHg
